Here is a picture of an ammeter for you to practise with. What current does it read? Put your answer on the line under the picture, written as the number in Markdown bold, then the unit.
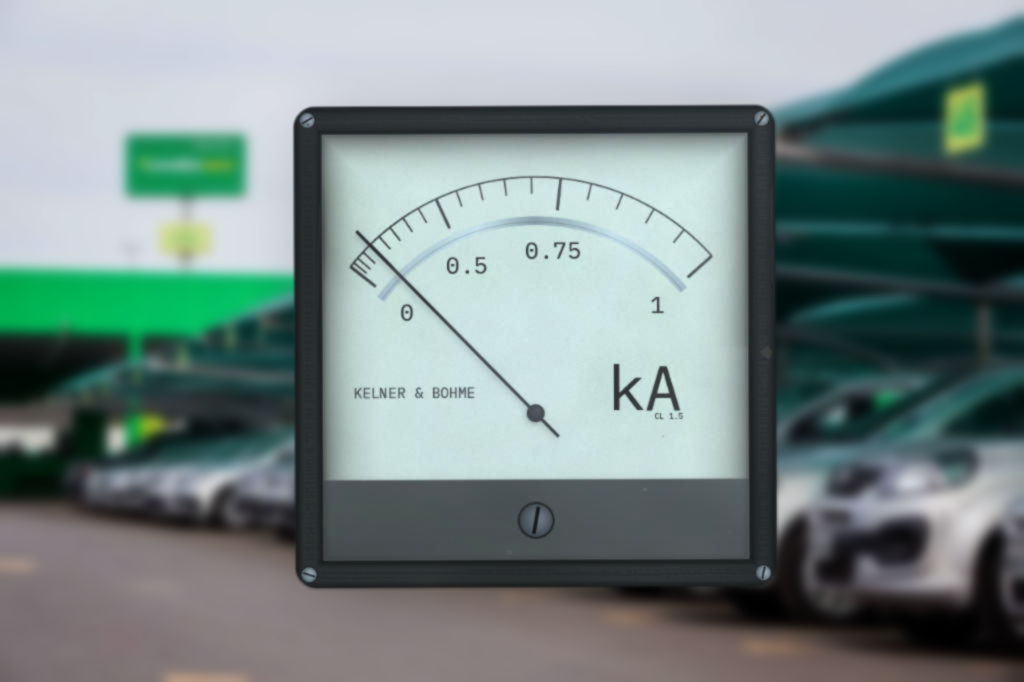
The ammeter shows **0.25** kA
